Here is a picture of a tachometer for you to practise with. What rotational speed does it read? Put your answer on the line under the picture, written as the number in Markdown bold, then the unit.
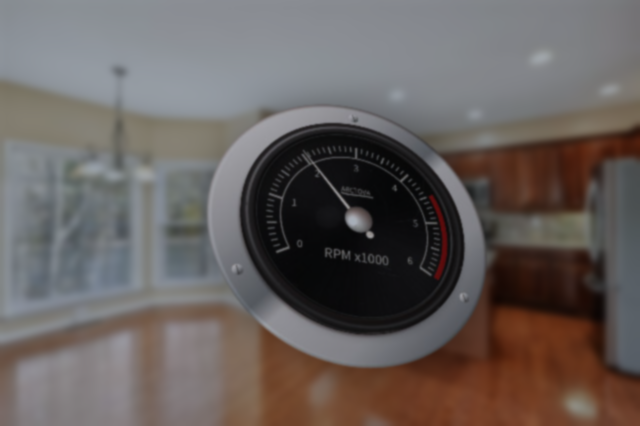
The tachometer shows **2000** rpm
